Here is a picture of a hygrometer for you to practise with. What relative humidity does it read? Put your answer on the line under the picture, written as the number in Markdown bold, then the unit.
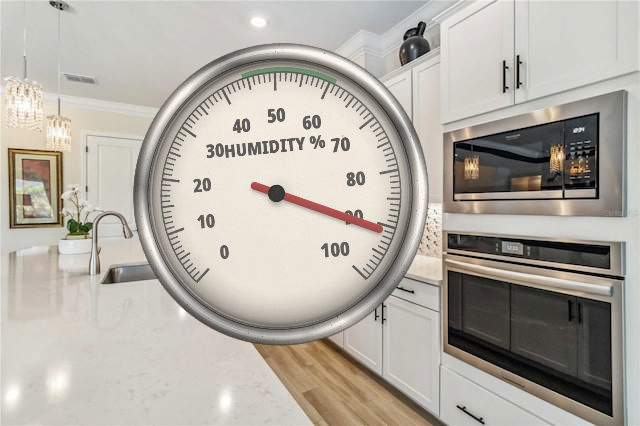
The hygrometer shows **91** %
